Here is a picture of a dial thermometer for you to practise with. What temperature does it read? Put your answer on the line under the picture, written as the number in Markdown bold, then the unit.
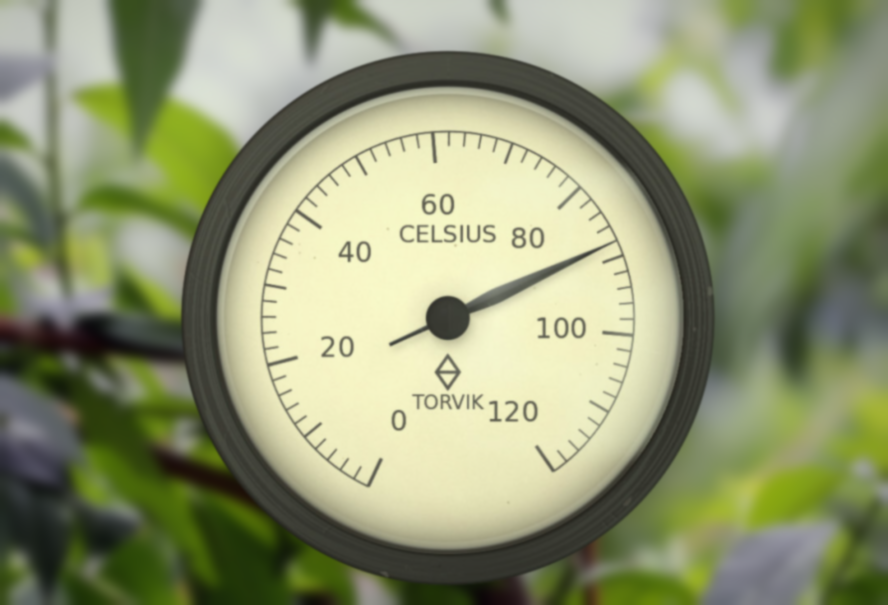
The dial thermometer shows **88** °C
